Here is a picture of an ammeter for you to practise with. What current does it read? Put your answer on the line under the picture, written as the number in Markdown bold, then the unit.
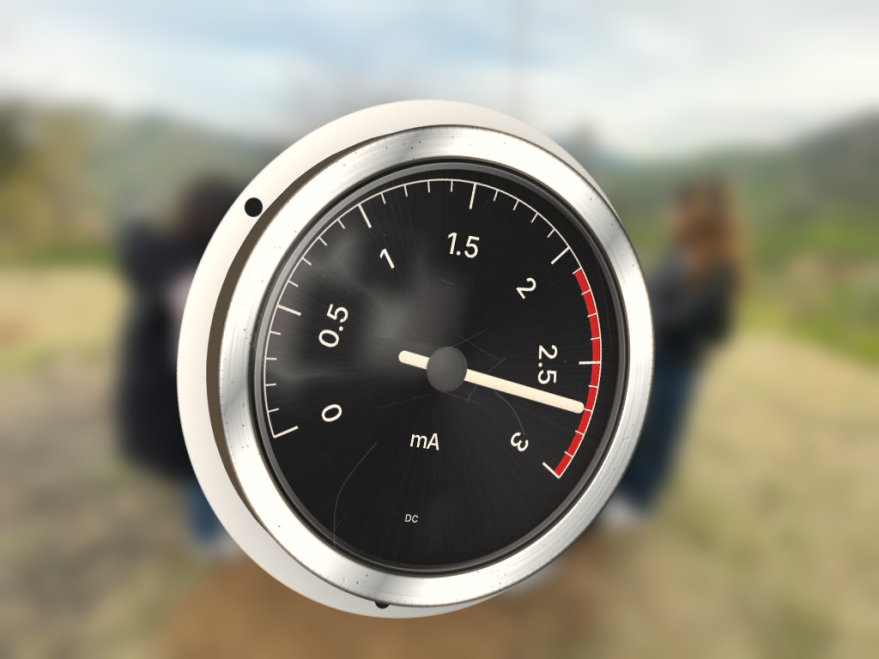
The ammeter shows **2.7** mA
